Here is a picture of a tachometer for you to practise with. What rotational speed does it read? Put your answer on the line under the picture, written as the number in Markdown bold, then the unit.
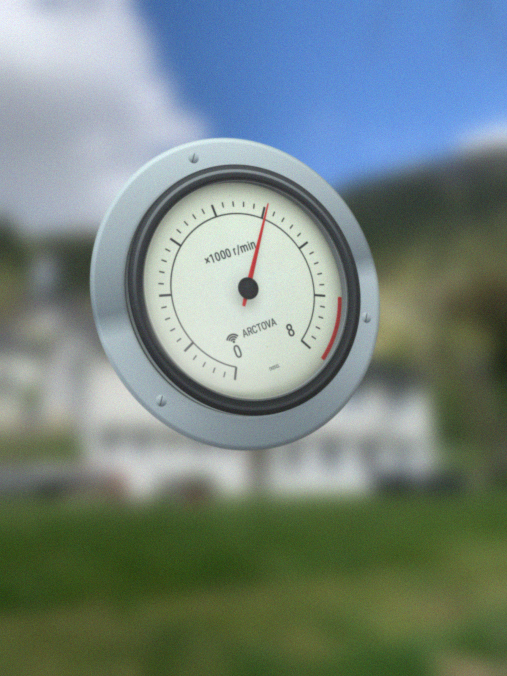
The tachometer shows **5000** rpm
